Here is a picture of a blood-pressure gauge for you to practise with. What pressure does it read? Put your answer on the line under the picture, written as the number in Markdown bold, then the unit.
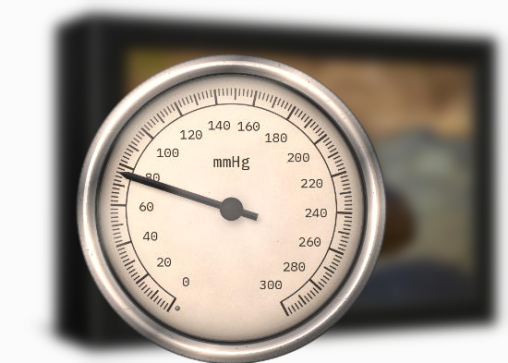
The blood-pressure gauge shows **76** mmHg
